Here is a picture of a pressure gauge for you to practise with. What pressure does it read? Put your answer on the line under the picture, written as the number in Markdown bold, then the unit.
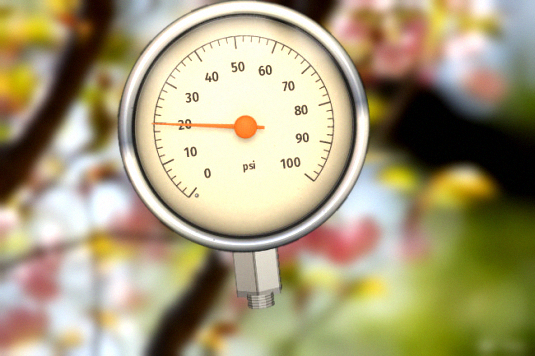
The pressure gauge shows **20** psi
